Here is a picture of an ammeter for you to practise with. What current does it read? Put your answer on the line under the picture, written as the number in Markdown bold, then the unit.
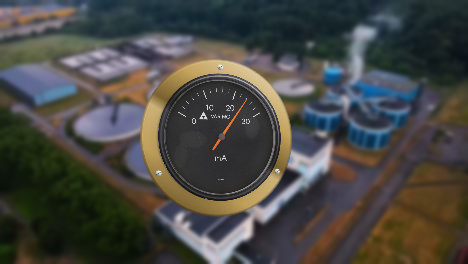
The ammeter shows **24** mA
